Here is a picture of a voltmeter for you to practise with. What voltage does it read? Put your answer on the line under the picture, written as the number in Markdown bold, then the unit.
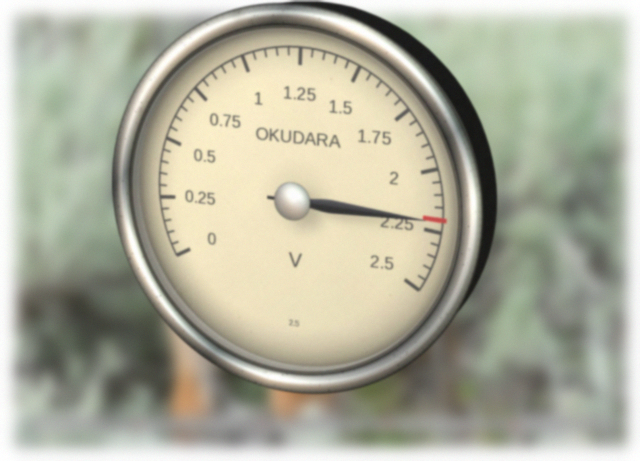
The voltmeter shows **2.2** V
